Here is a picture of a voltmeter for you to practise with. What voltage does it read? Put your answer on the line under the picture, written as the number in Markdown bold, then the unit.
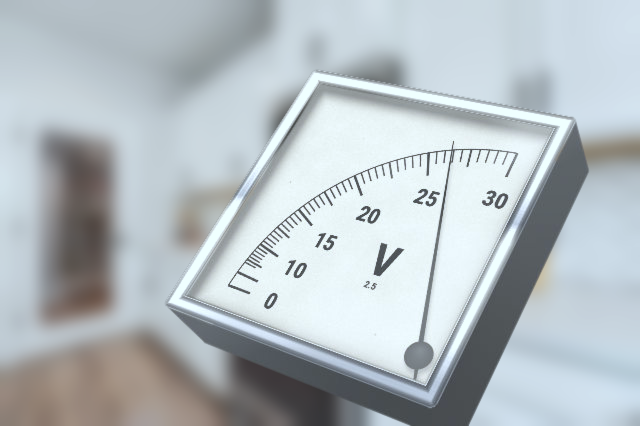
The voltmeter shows **26.5** V
